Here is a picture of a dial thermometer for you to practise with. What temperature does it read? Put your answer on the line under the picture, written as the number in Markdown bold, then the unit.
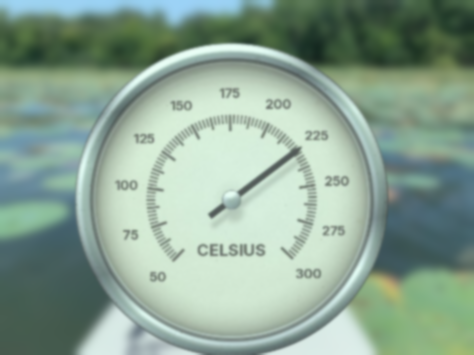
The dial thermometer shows **225** °C
